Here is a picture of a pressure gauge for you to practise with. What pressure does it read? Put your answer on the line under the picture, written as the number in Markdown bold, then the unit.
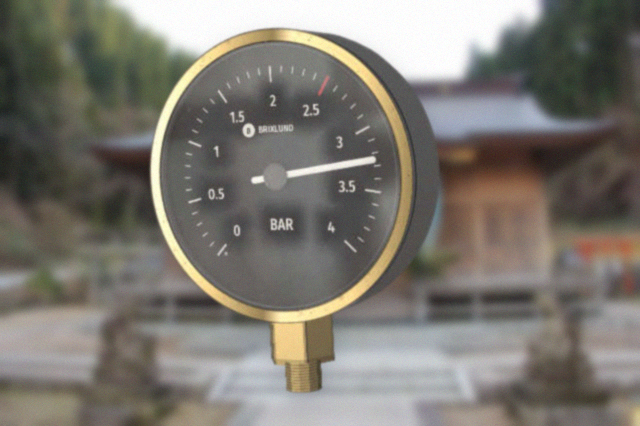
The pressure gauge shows **3.25** bar
